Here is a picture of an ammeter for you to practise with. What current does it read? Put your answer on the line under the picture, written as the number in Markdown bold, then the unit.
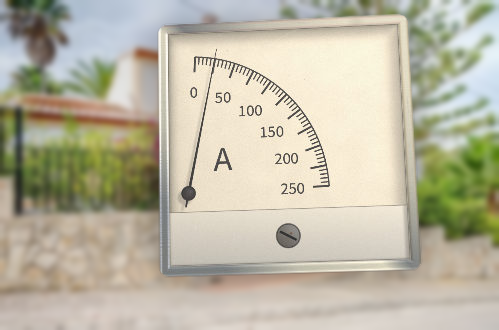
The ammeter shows **25** A
